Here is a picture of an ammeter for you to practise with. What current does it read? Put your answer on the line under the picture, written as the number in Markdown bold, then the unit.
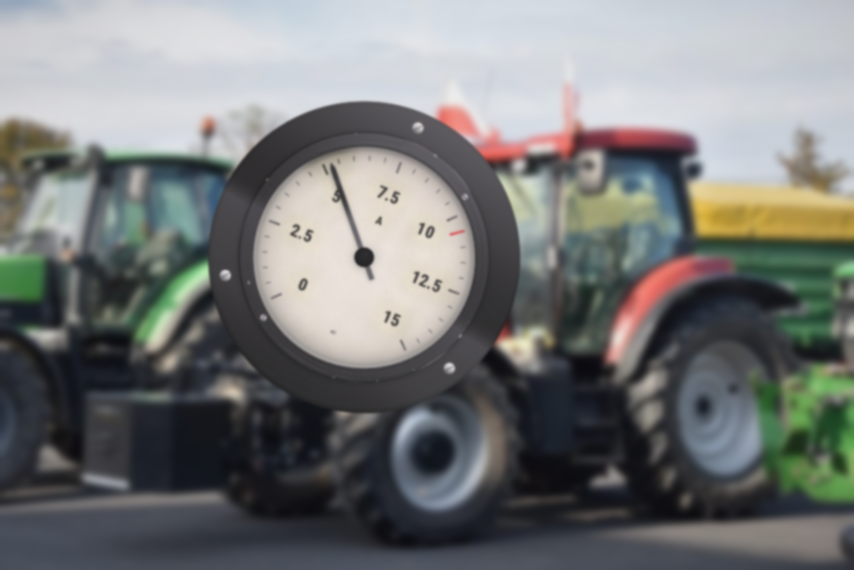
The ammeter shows **5.25** A
